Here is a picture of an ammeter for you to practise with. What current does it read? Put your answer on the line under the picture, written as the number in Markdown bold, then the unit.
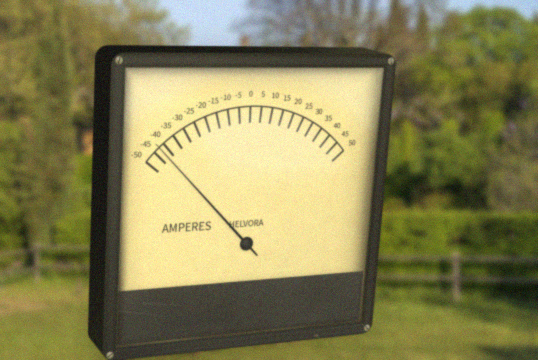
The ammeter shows **-42.5** A
